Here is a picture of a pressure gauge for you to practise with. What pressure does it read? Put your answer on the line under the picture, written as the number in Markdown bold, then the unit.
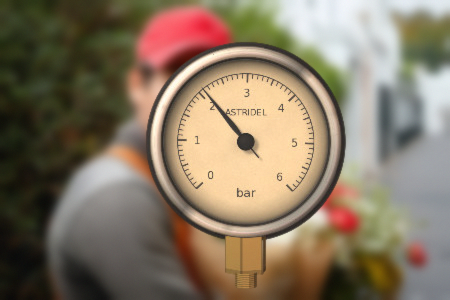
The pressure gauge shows **2.1** bar
